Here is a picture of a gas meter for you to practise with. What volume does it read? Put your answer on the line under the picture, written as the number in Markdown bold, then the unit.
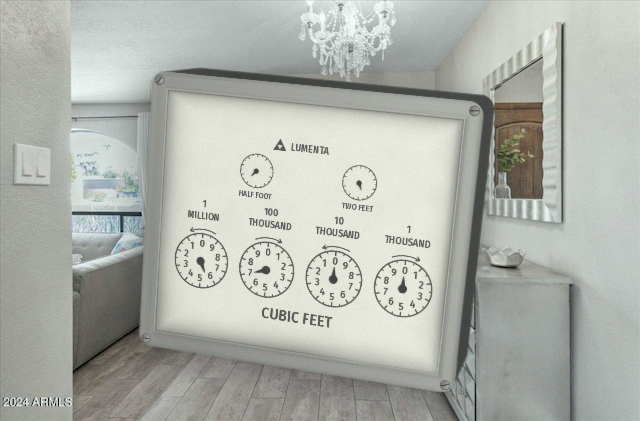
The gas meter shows **570000** ft³
